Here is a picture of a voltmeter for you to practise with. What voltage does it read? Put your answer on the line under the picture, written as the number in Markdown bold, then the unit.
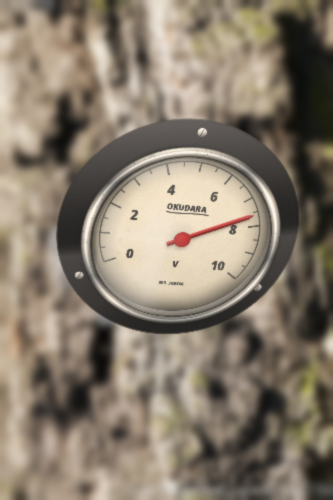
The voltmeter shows **7.5** V
